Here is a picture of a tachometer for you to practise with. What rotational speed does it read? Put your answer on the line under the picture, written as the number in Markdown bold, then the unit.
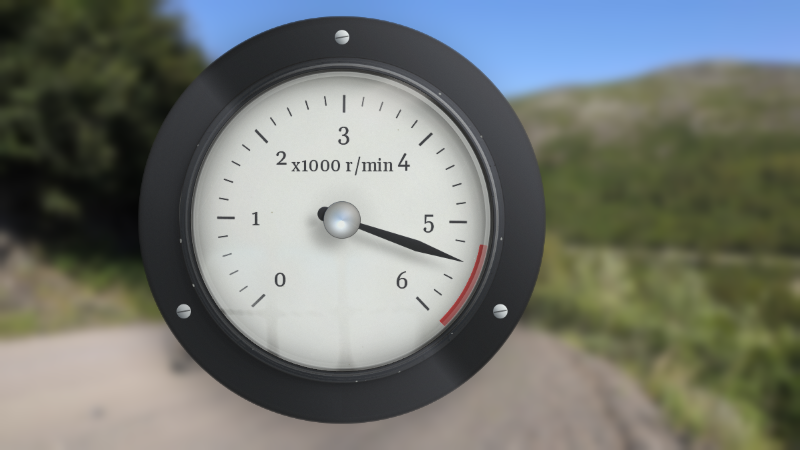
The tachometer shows **5400** rpm
